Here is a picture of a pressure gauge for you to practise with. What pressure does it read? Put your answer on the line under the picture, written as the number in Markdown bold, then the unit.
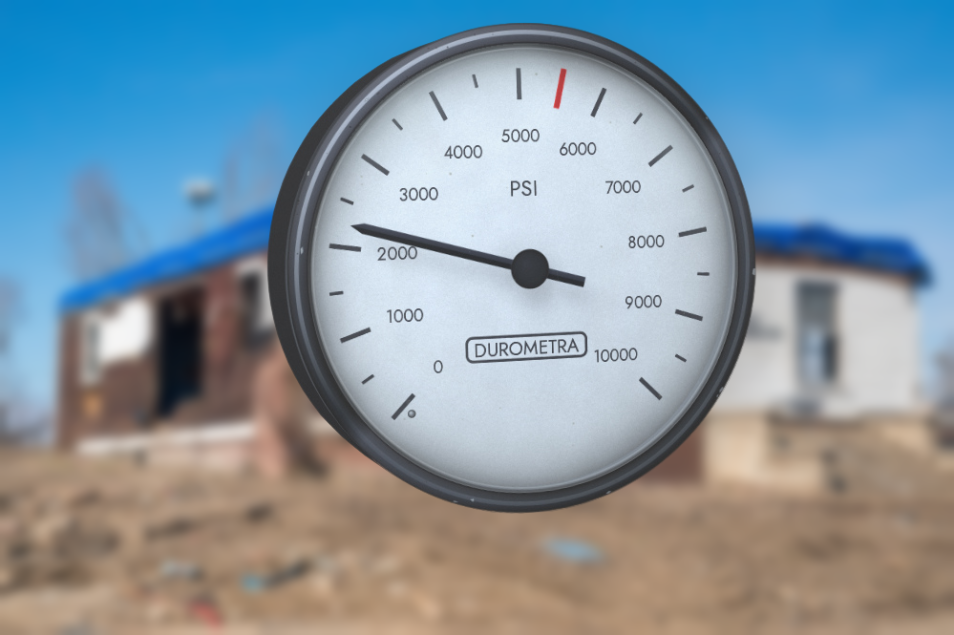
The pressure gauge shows **2250** psi
